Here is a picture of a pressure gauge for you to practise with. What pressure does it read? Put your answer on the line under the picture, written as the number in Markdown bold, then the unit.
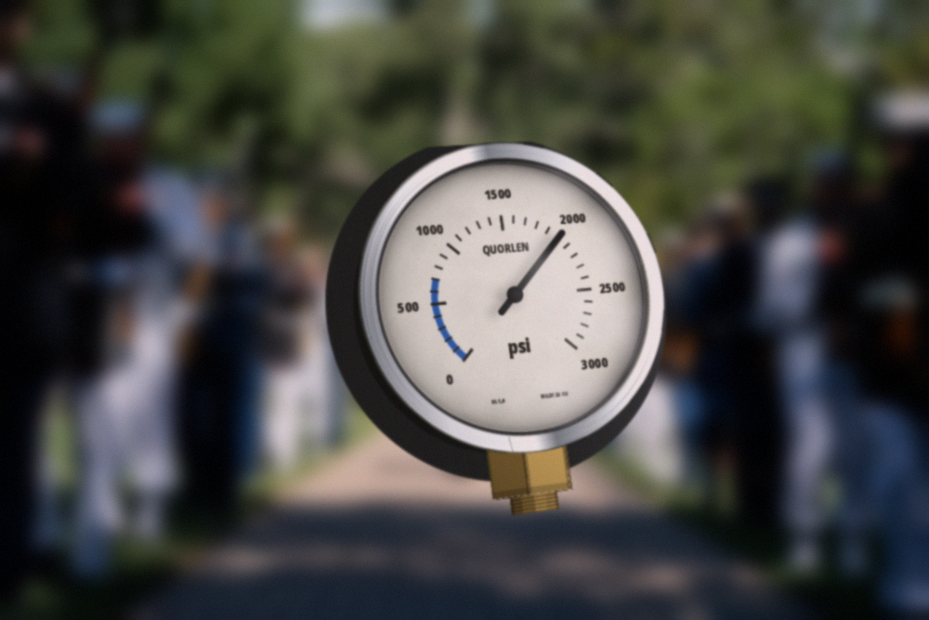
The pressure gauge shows **2000** psi
